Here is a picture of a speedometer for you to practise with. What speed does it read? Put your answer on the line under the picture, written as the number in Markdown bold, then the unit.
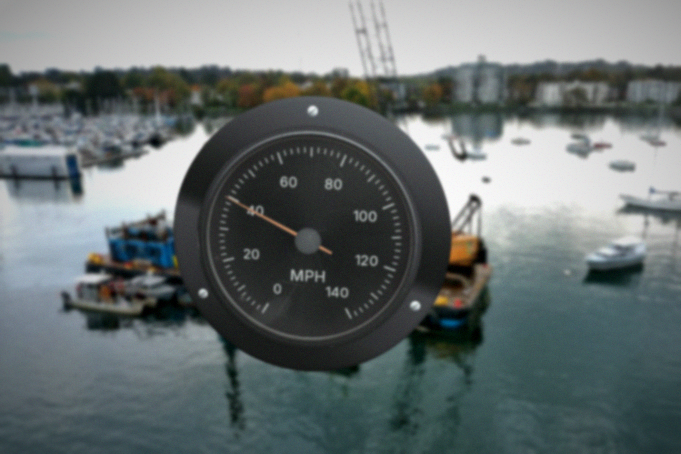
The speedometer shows **40** mph
